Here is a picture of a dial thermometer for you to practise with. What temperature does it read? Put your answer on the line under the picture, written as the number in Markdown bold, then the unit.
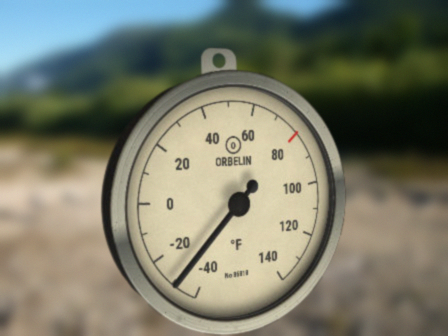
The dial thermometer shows **-30** °F
